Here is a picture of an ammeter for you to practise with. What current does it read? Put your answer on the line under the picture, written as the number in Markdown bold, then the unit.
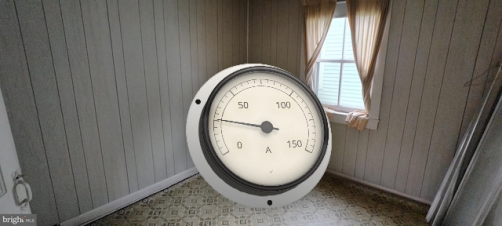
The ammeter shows **25** A
